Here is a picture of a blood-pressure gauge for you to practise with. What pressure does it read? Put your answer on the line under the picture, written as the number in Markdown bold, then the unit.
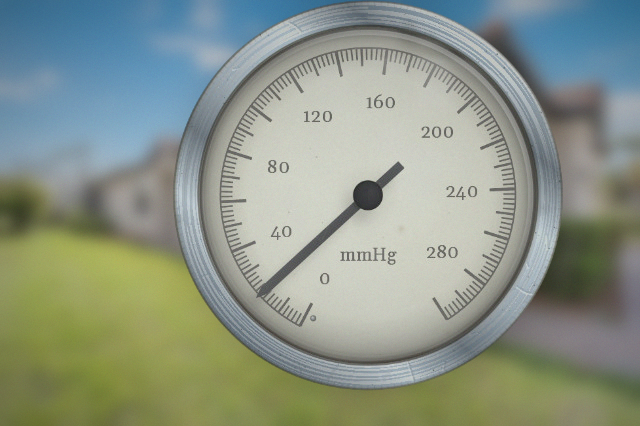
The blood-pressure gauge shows **20** mmHg
